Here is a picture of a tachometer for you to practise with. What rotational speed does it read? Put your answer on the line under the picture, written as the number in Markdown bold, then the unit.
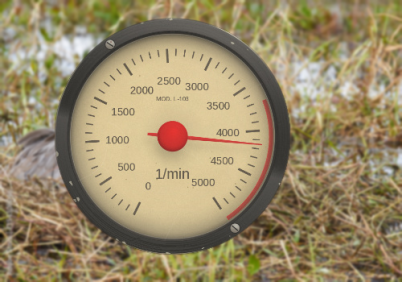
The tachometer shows **4150** rpm
